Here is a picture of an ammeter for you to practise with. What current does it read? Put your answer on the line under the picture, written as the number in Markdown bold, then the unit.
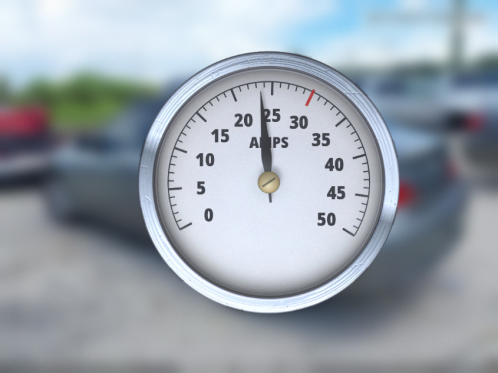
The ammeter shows **23.5** A
